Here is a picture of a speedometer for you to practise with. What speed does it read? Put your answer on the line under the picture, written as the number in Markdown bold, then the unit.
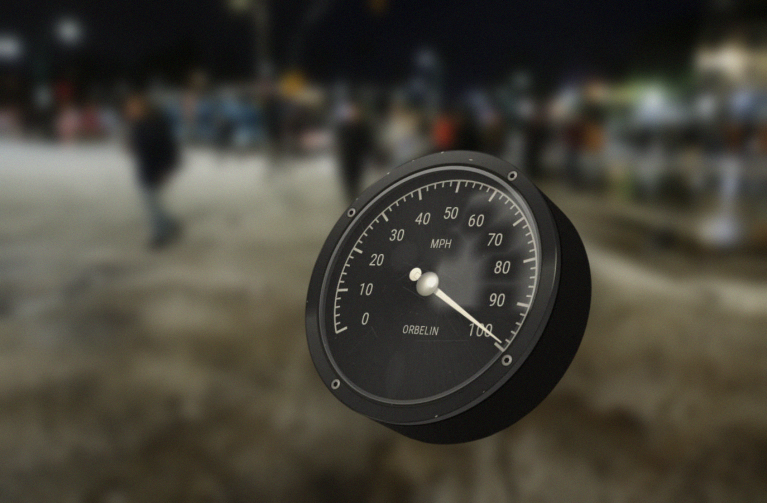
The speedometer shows **99** mph
